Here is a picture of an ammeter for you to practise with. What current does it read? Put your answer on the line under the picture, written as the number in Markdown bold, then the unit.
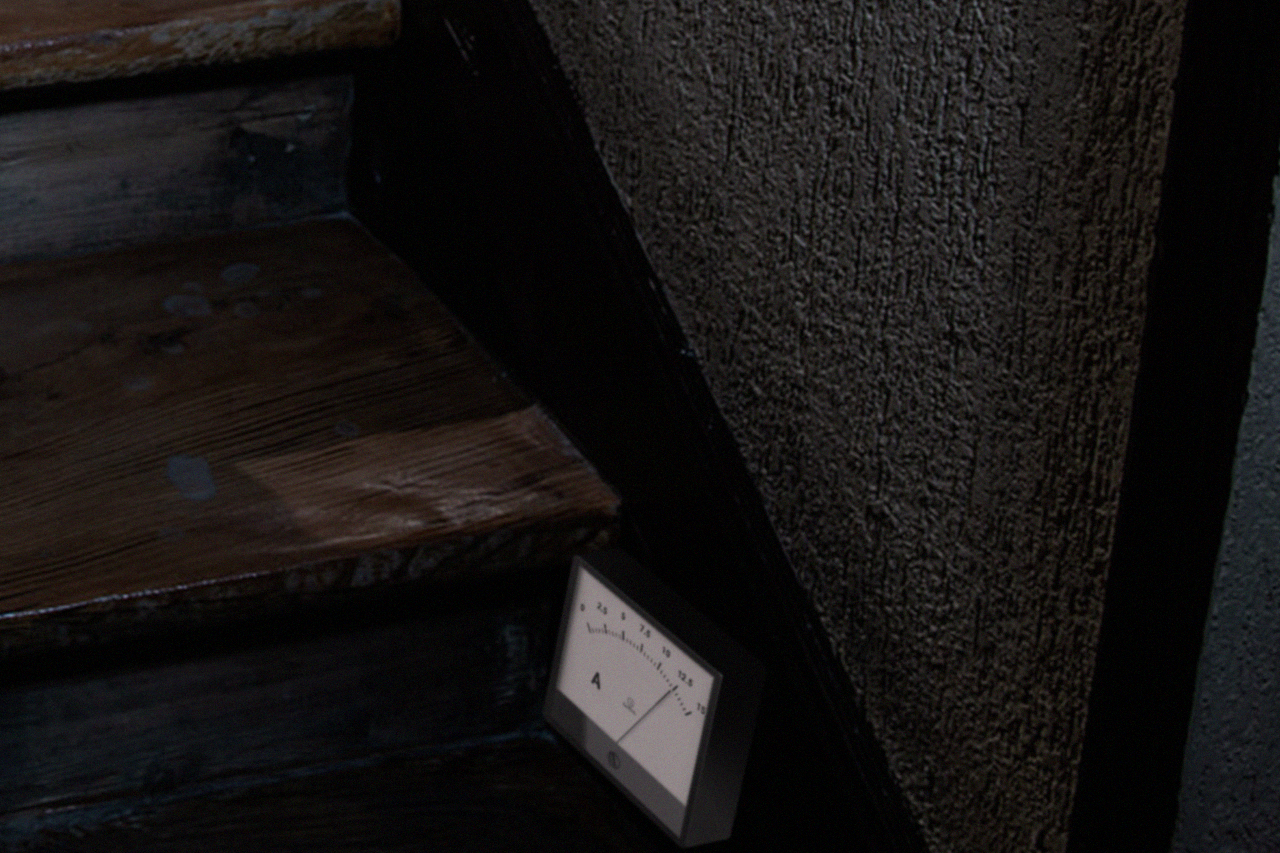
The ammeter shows **12.5** A
